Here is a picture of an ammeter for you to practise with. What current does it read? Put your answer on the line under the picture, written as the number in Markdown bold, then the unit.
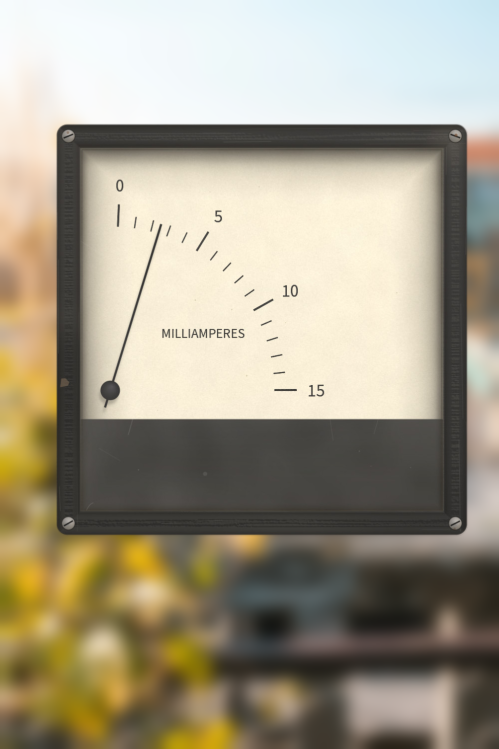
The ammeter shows **2.5** mA
